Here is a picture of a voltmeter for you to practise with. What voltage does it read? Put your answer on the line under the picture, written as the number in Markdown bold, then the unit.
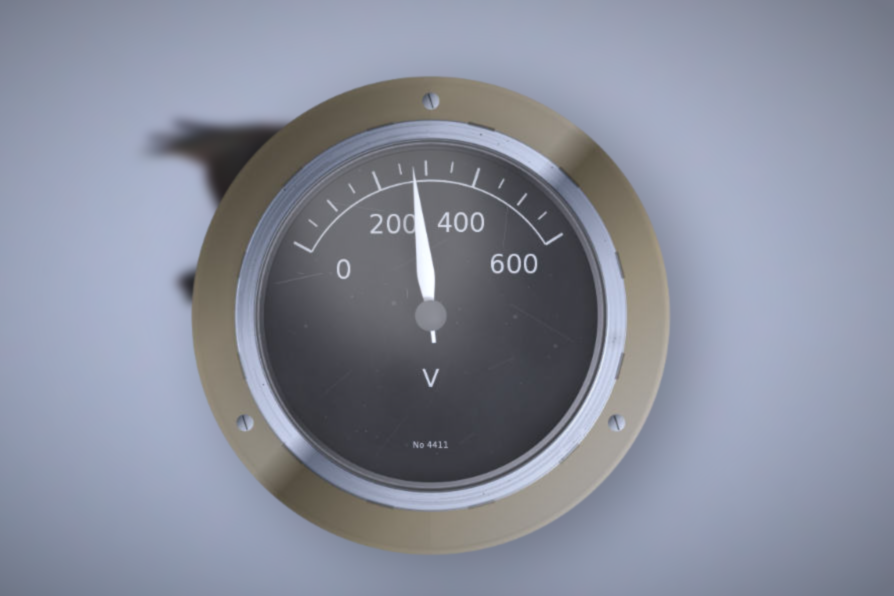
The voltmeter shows **275** V
